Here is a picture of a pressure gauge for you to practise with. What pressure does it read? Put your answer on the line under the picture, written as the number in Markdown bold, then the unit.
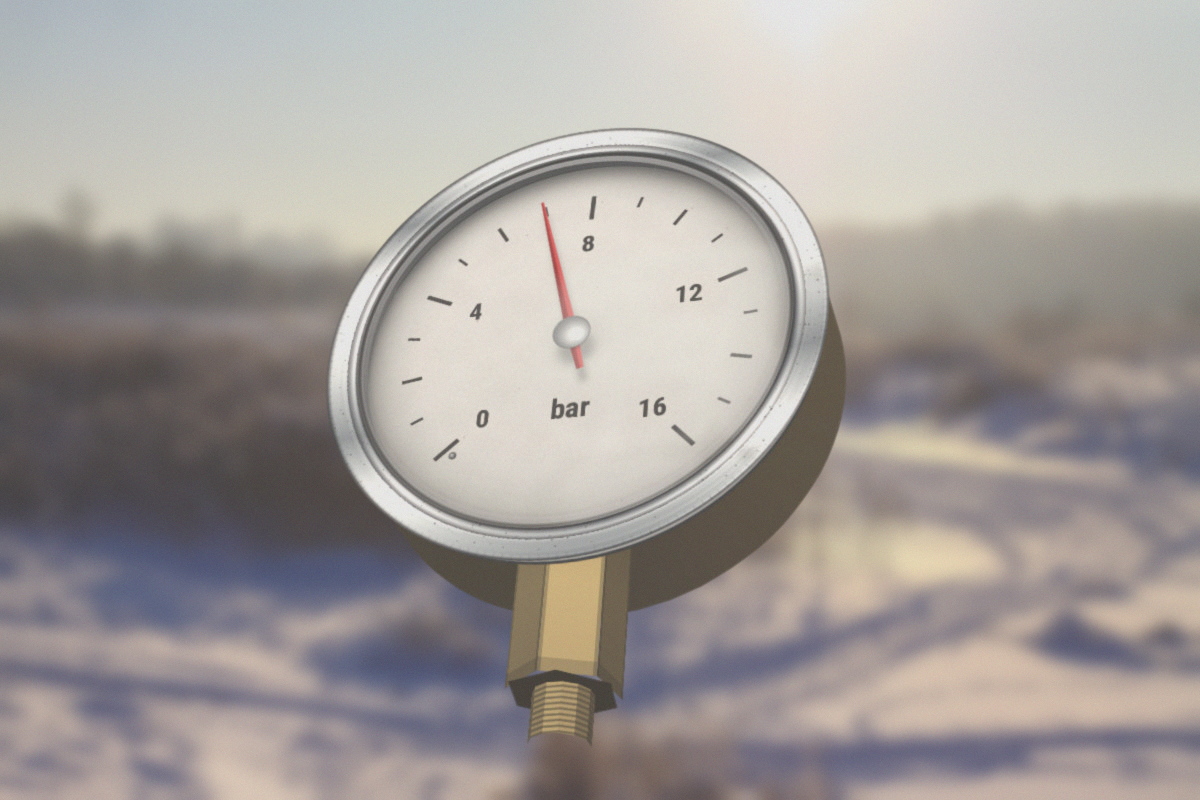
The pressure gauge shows **7** bar
